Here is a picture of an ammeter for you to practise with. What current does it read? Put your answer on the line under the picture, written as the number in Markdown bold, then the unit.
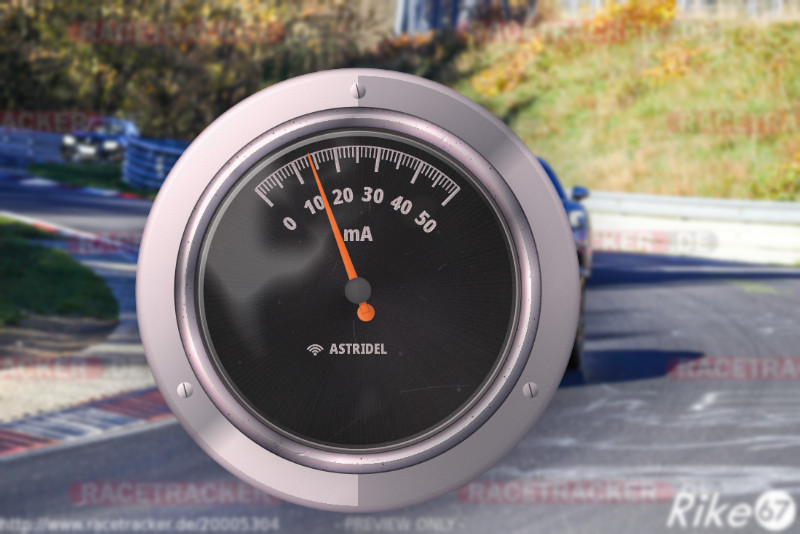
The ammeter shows **14** mA
